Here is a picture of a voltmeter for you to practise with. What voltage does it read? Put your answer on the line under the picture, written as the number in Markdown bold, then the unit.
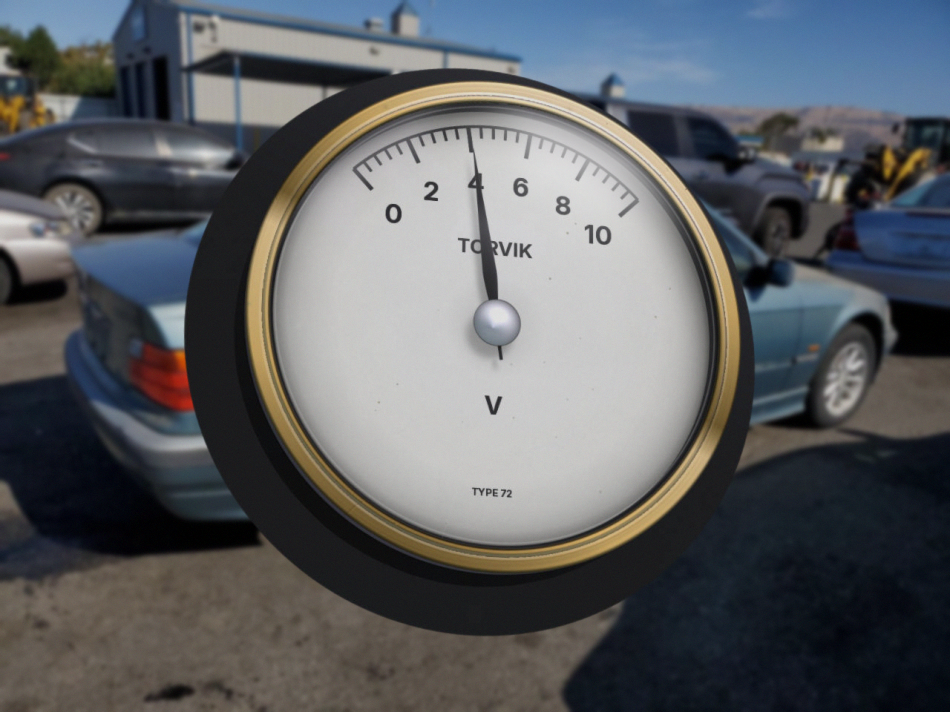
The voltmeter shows **4** V
